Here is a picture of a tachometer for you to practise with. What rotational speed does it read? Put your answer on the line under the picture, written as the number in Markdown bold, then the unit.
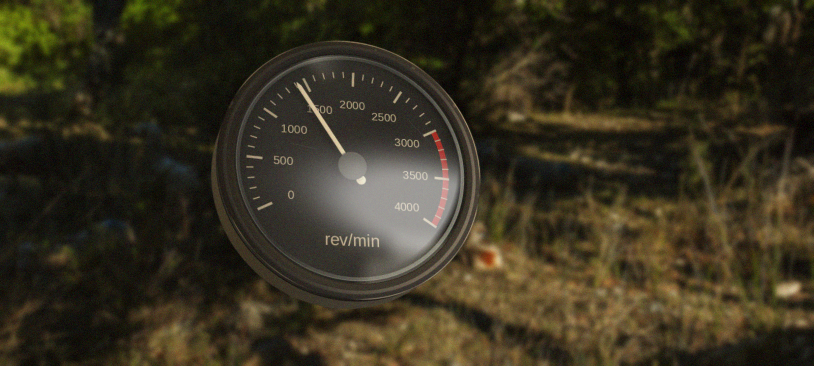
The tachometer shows **1400** rpm
